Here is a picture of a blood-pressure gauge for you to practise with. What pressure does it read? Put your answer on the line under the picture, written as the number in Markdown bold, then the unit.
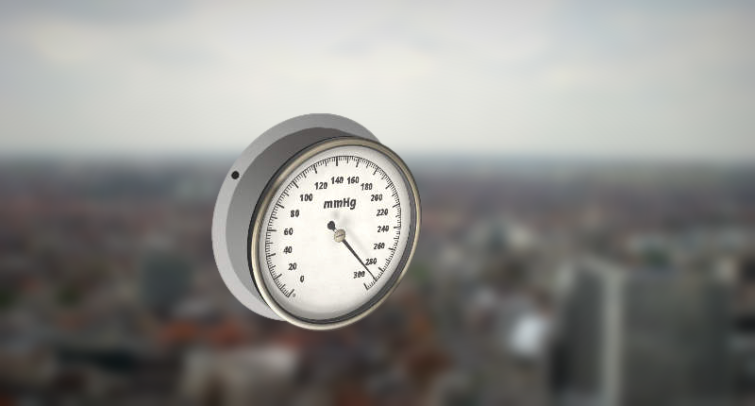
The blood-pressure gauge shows **290** mmHg
